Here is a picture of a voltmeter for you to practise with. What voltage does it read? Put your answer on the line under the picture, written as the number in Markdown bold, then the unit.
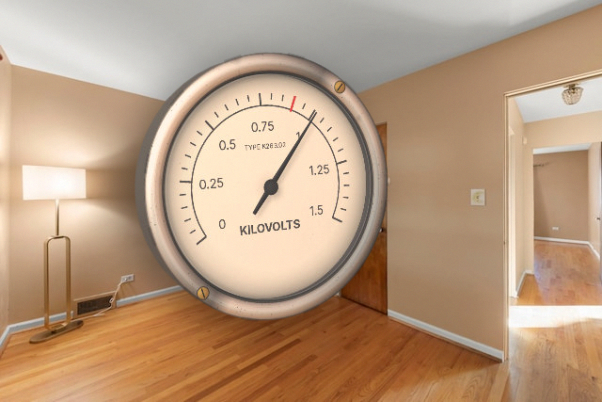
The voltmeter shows **1** kV
